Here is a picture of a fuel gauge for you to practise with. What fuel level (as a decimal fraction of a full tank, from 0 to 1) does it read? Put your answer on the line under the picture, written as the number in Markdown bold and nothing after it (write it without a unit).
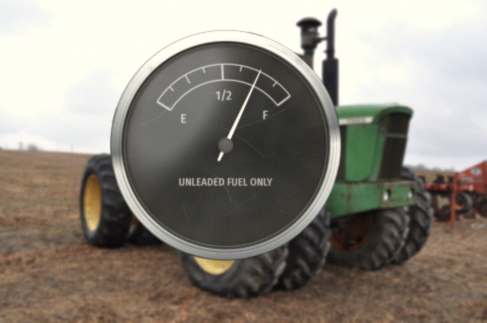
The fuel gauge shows **0.75**
